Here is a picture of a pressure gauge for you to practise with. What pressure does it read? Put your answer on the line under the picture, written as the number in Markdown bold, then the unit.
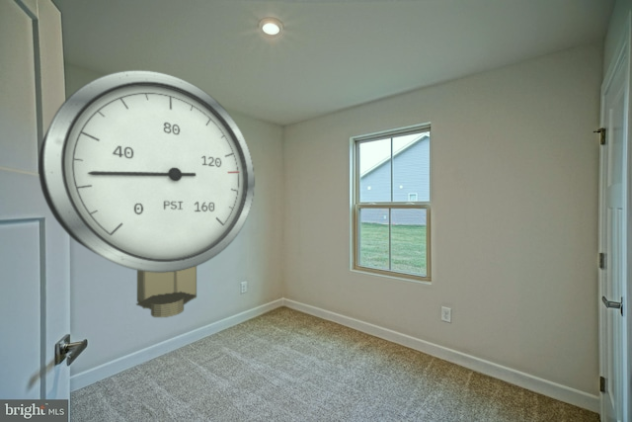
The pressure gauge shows **25** psi
